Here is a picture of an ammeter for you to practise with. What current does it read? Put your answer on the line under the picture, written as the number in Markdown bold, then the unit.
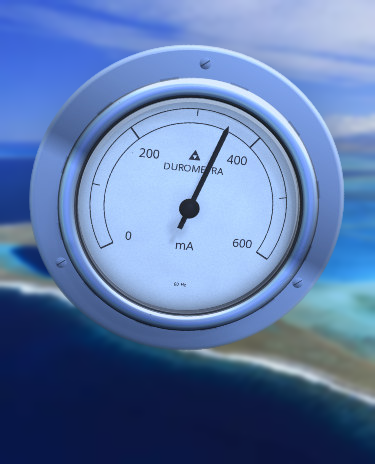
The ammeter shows **350** mA
